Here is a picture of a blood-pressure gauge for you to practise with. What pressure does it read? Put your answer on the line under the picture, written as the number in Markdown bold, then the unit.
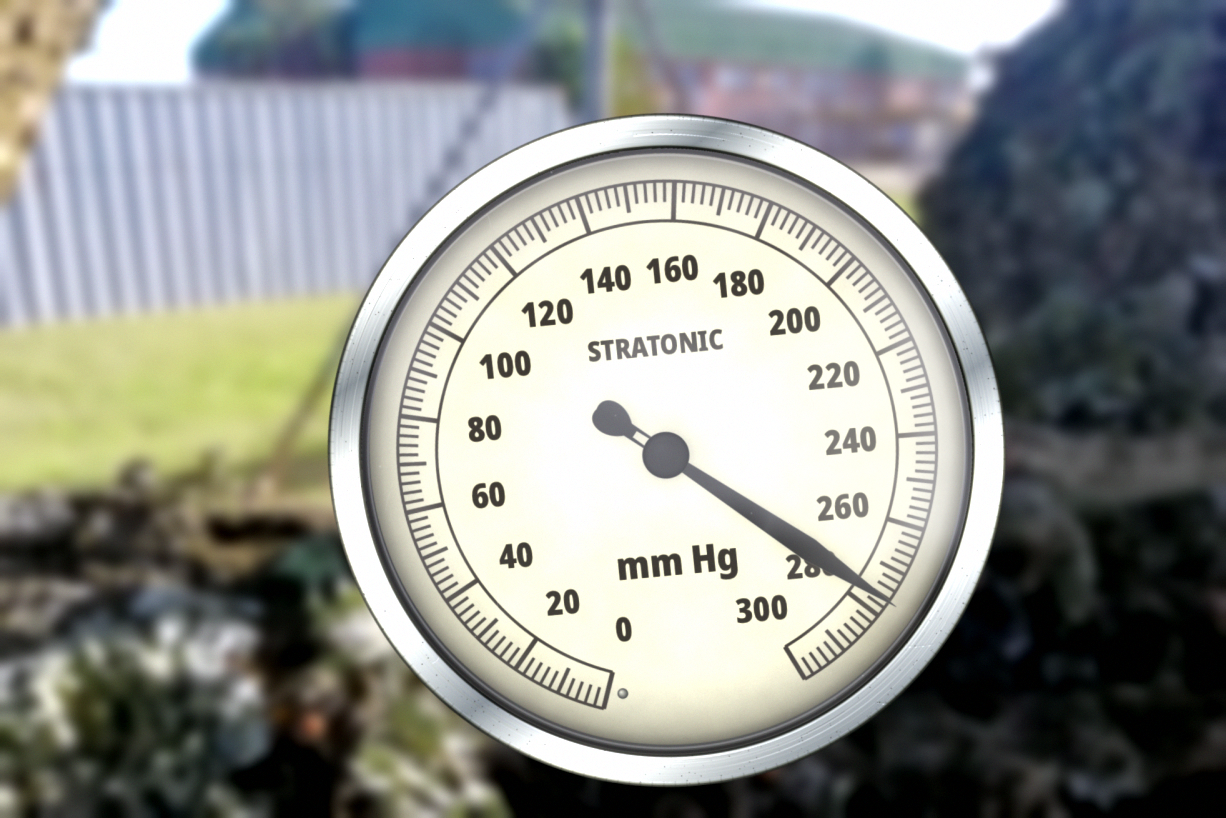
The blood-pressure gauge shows **276** mmHg
